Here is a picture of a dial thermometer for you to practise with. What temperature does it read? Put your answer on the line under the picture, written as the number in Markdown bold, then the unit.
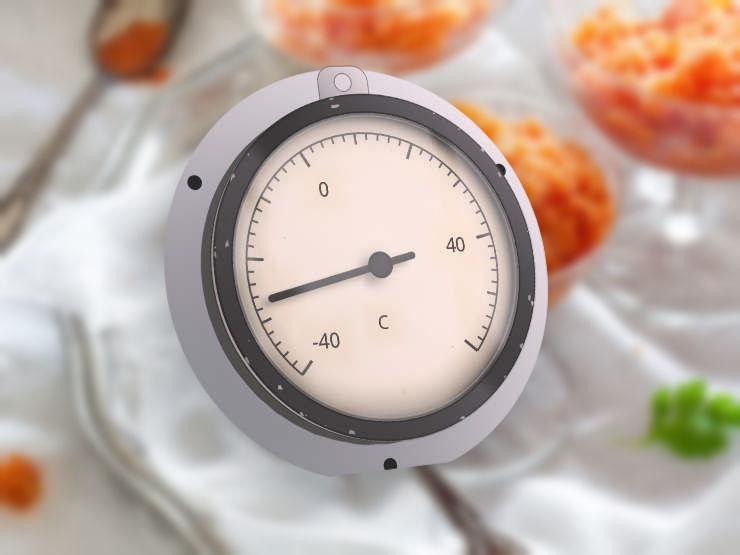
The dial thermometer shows **-27** °C
